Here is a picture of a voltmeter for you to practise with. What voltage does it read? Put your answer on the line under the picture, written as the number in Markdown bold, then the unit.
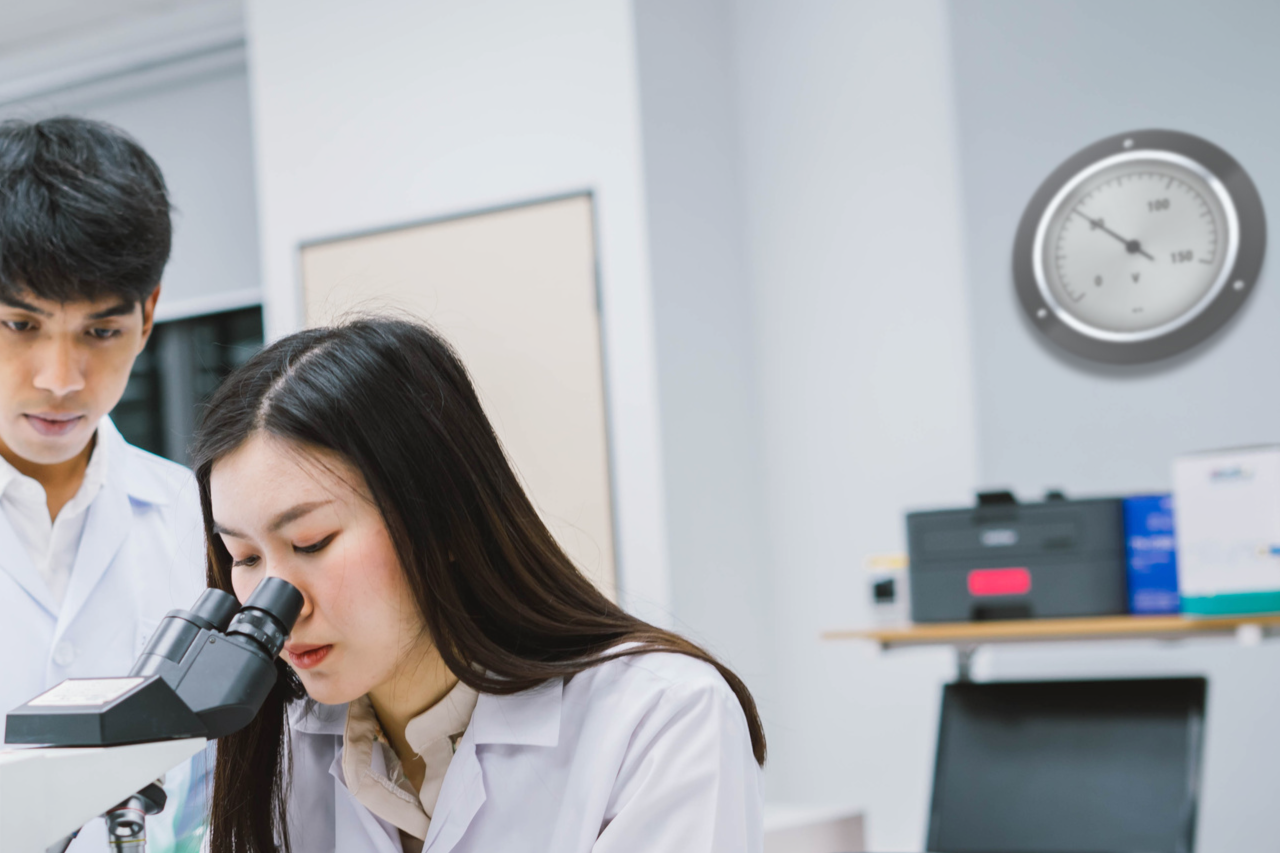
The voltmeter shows **50** V
